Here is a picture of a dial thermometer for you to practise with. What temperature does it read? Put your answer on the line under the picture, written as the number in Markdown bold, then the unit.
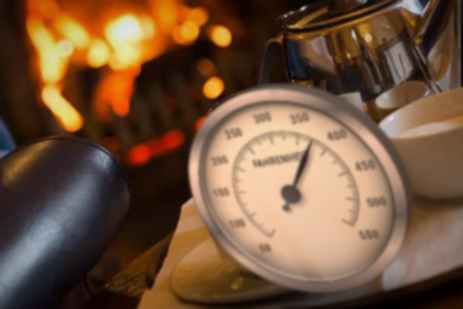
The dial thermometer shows **375** °F
